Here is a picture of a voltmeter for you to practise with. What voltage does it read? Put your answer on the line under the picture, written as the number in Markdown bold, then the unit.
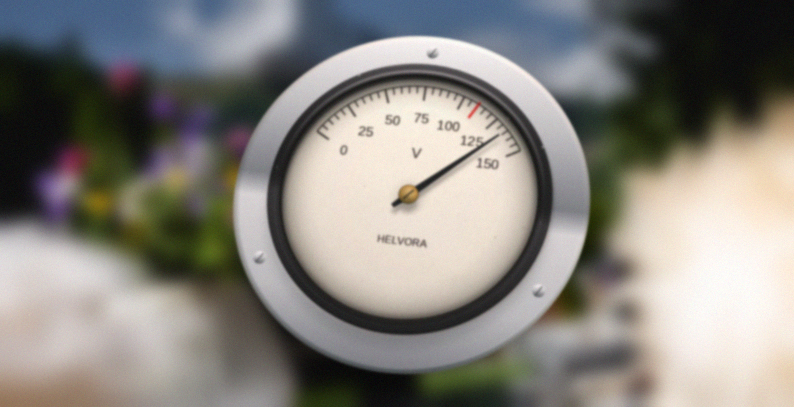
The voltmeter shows **135** V
